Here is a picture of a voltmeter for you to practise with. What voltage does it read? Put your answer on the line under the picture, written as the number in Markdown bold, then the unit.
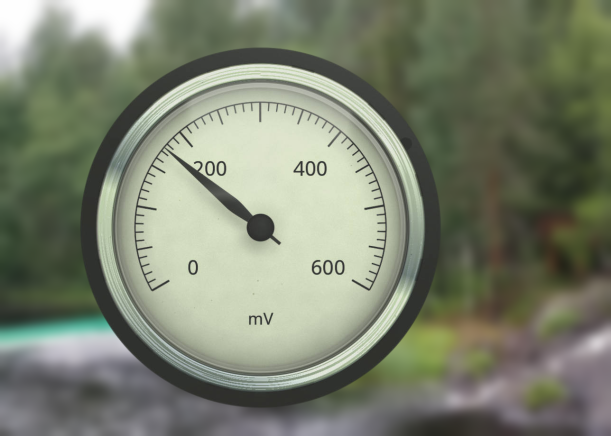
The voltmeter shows **175** mV
